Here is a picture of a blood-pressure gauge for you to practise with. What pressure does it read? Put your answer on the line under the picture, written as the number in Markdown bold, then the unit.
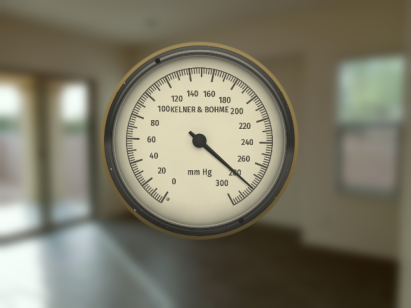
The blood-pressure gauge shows **280** mmHg
